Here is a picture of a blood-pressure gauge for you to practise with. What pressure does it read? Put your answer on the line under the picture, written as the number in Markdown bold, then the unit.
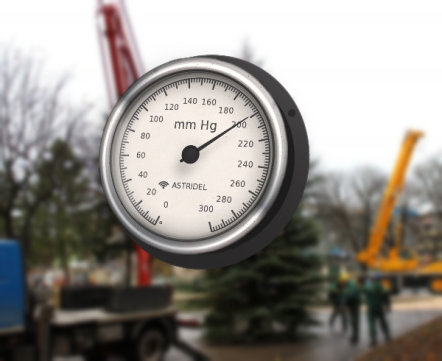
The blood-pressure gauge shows **200** mmHg
